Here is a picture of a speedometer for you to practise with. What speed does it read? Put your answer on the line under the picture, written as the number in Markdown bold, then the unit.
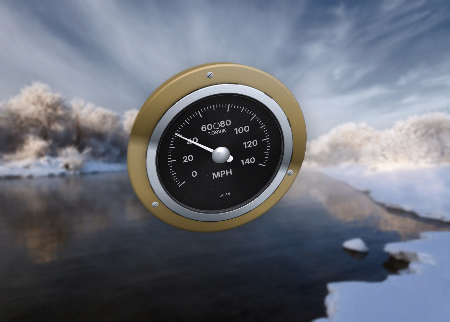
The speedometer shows **40** mph
